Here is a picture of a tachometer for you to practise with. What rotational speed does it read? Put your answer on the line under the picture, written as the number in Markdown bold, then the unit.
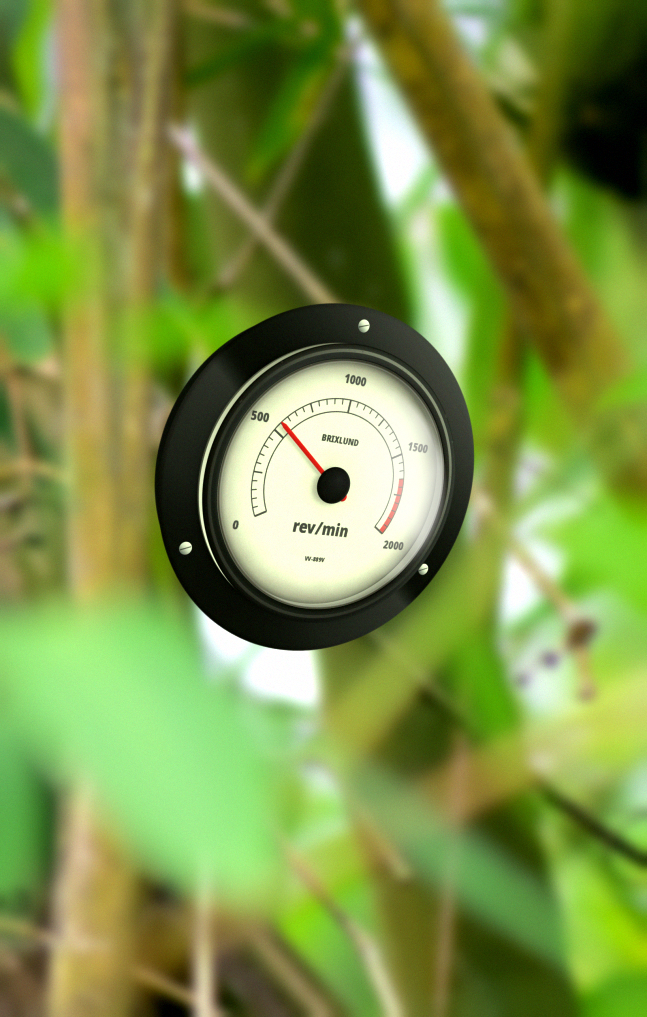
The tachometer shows **550** rpm
